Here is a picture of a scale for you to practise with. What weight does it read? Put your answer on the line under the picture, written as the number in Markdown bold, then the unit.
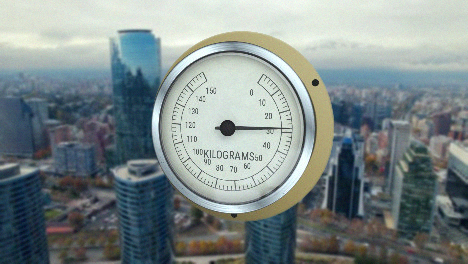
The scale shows **28** kg
